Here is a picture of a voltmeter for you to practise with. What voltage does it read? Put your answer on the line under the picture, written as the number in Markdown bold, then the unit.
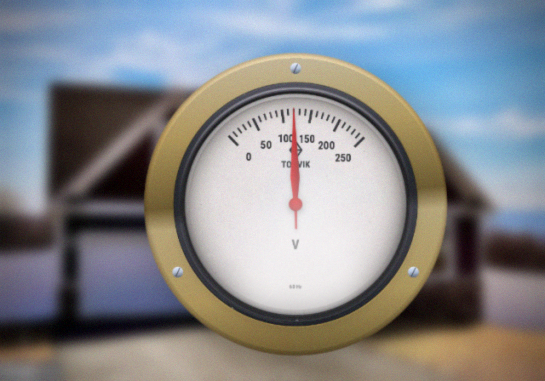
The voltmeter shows **120** V
